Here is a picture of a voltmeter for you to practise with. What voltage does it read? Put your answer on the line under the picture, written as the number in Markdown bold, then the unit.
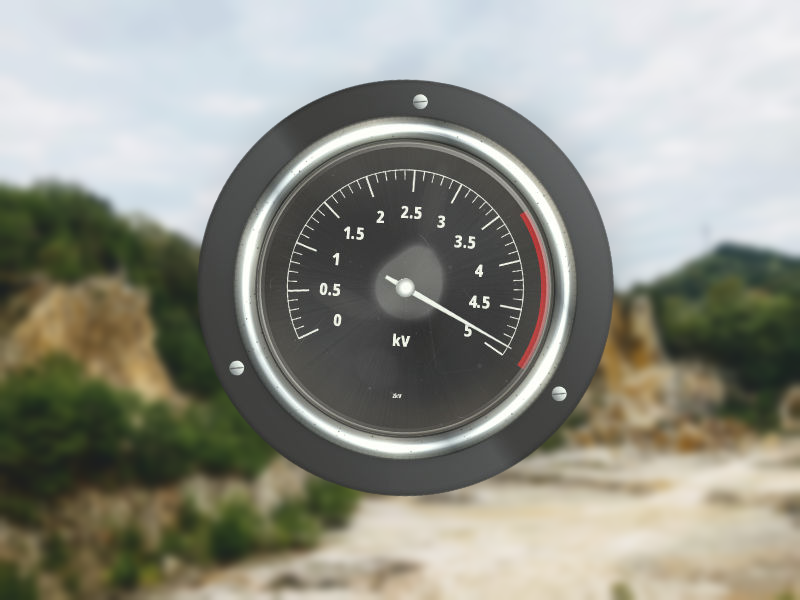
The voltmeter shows **4.9** kV
